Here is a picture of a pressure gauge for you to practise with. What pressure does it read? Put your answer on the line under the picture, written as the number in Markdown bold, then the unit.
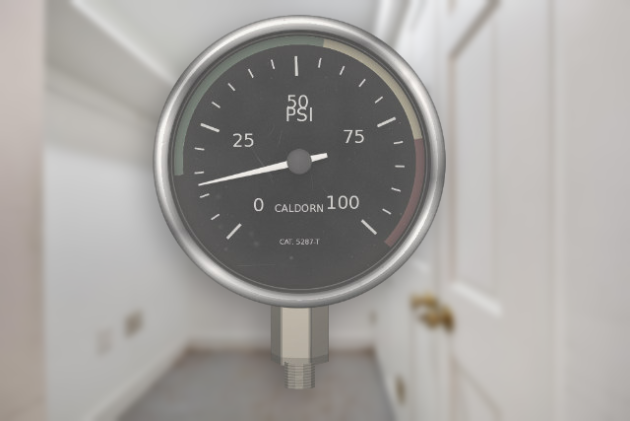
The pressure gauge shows **12.5** psi
